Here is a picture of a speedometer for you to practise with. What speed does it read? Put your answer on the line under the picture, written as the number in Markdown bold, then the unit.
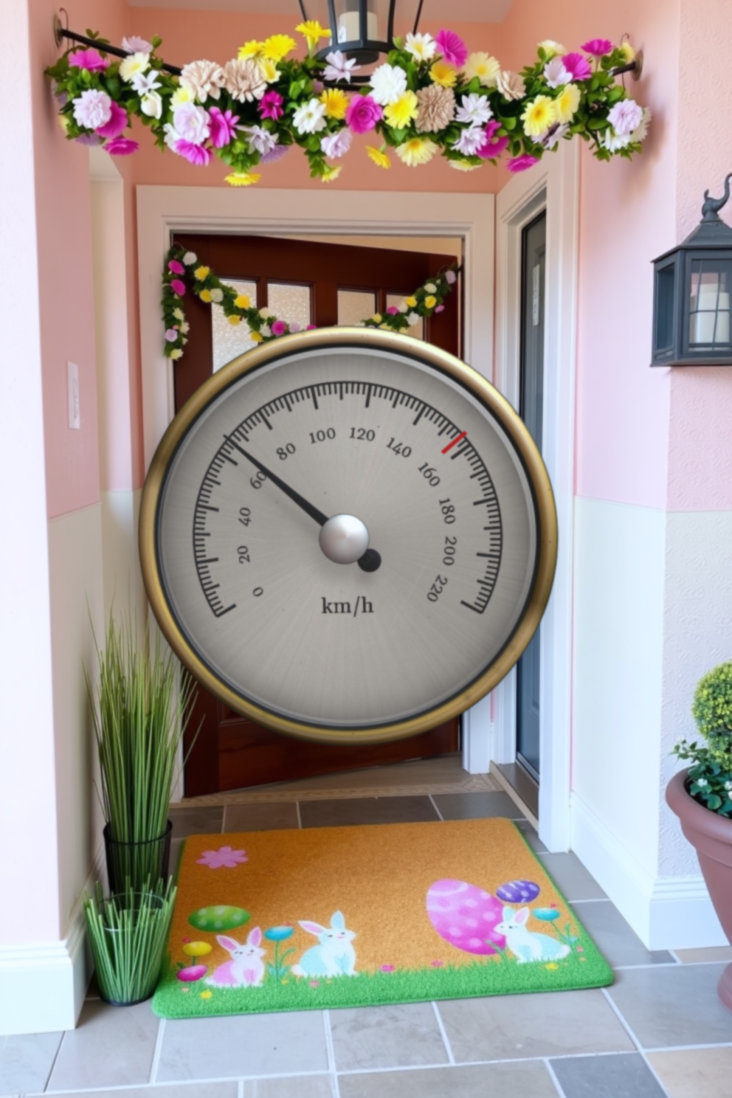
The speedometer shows **66** km/h
